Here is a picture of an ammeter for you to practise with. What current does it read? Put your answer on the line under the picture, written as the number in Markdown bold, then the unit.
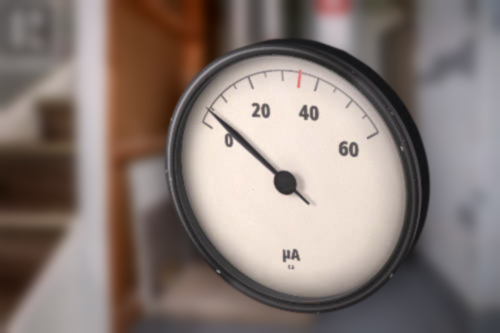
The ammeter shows **5** µA
